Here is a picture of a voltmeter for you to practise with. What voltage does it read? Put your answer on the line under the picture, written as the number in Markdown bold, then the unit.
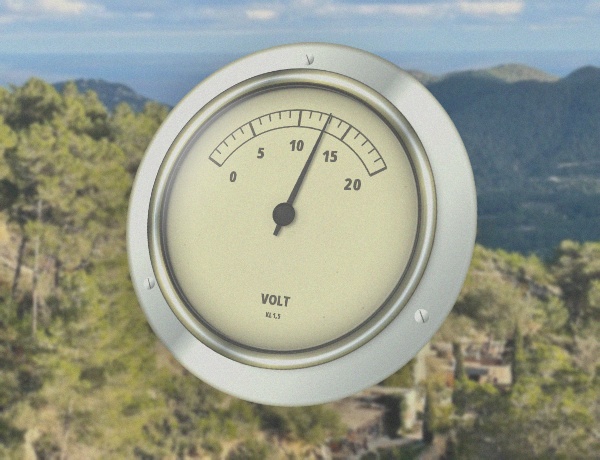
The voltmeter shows **13** V
